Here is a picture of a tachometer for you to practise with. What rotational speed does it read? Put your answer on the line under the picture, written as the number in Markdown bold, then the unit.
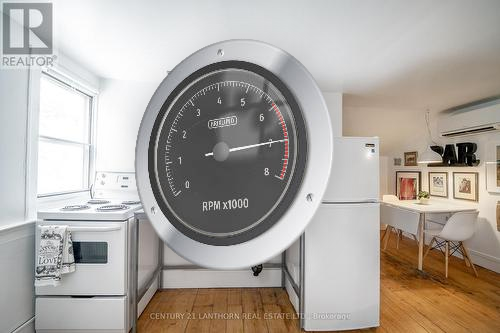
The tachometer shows **7000** rpm
